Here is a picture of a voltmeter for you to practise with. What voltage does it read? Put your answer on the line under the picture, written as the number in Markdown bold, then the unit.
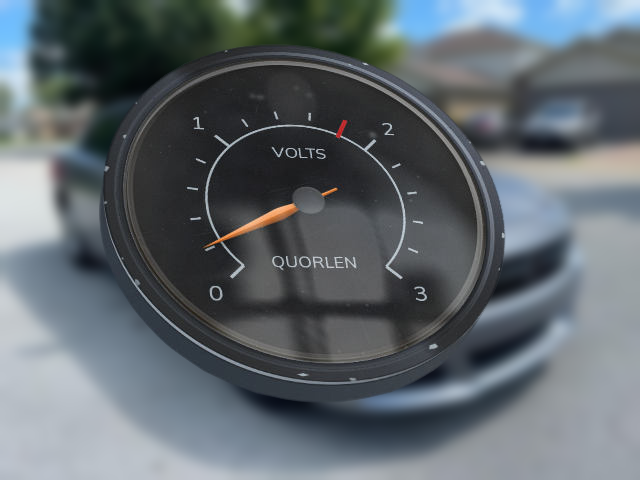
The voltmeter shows **0.2** V
